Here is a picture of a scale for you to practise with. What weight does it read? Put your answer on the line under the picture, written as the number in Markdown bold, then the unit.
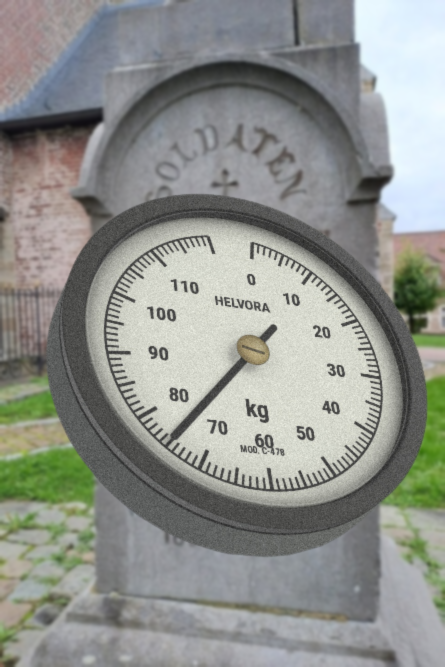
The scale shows **75** kg
